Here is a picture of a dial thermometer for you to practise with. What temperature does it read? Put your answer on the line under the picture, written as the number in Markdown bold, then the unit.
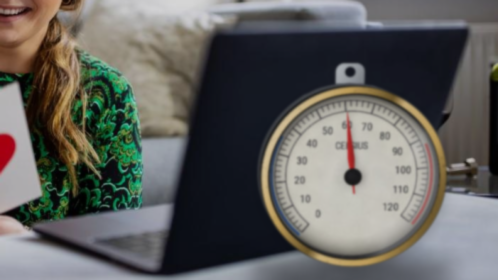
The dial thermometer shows **60** °C
